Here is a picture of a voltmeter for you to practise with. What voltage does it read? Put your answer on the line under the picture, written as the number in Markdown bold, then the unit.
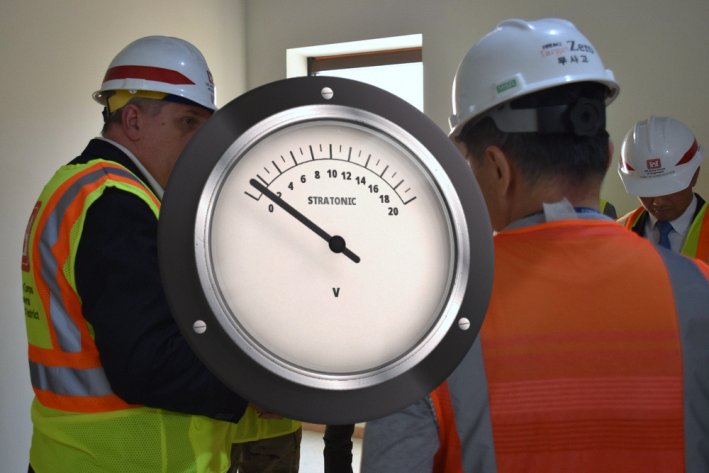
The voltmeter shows **1** V
